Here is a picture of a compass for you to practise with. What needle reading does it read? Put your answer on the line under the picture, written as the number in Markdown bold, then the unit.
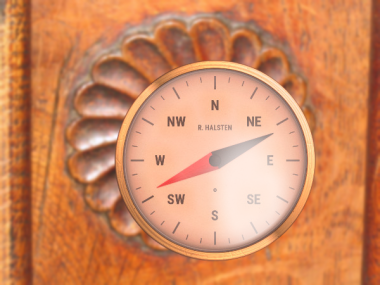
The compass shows **245** °
